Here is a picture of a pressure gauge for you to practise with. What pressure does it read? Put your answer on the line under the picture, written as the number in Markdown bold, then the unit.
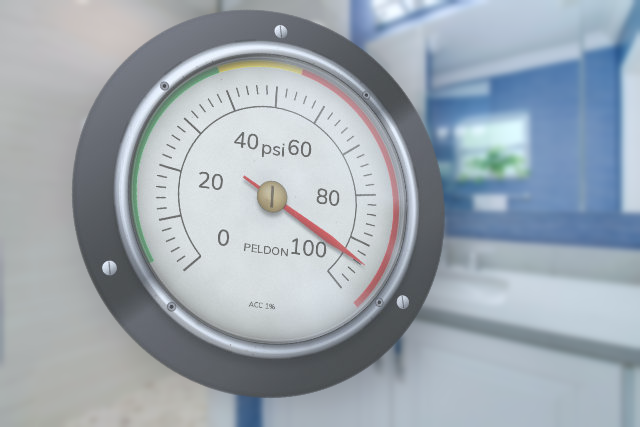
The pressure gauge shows **94** psi
